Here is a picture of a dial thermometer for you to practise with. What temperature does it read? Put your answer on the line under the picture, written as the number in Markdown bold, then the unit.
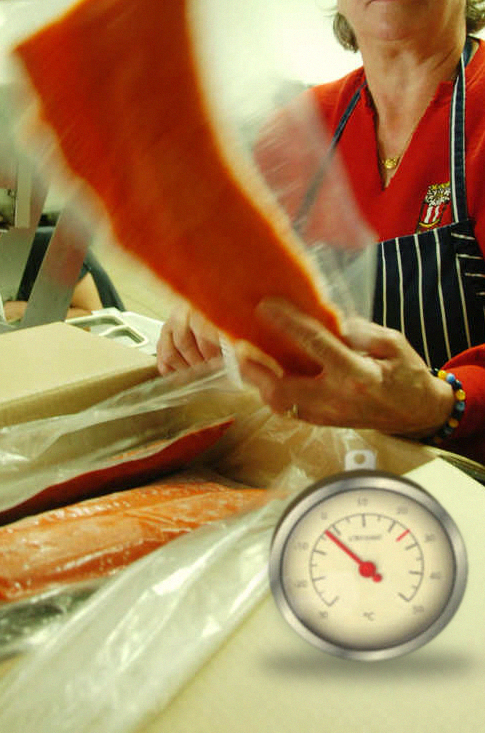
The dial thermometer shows **-2.5** °C
